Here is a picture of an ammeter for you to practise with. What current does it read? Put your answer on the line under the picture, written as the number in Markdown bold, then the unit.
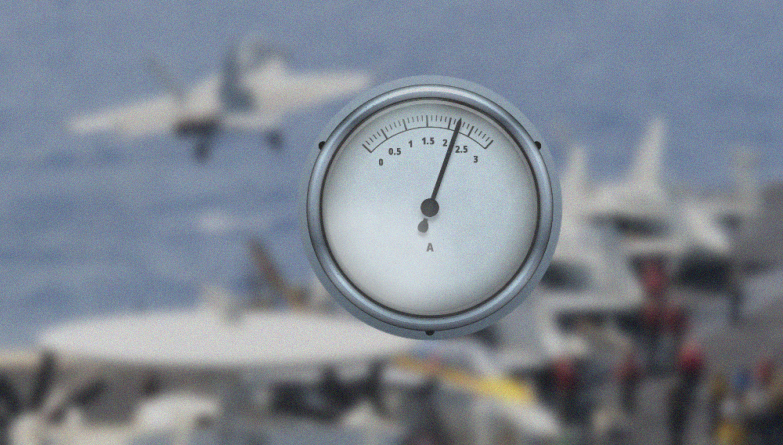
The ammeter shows **2.2** A
